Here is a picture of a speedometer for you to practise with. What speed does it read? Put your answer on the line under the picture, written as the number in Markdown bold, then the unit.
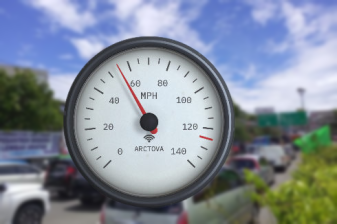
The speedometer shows **55** mph
